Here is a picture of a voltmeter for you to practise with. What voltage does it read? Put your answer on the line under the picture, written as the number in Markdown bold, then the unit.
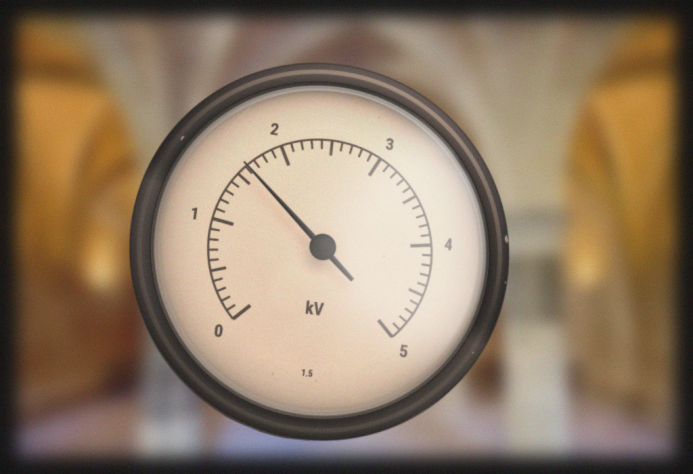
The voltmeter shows **1.6** kV
